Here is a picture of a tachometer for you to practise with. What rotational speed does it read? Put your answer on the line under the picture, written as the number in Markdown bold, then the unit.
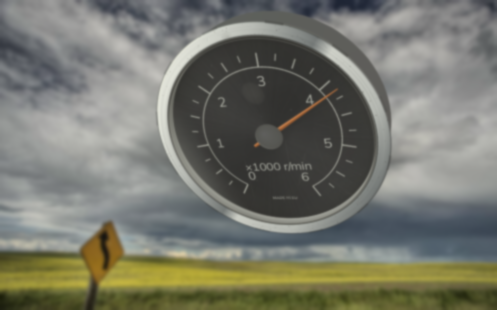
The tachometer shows **4125** rpm
